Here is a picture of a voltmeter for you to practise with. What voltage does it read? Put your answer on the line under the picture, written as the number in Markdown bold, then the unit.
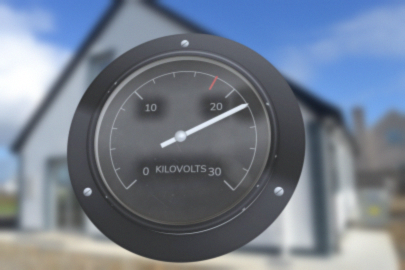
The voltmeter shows **22** kV
